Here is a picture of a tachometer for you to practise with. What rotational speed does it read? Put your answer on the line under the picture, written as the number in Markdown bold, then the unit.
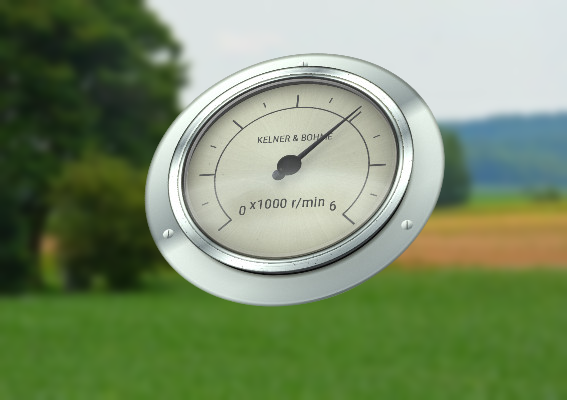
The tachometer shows **4000** rpm
